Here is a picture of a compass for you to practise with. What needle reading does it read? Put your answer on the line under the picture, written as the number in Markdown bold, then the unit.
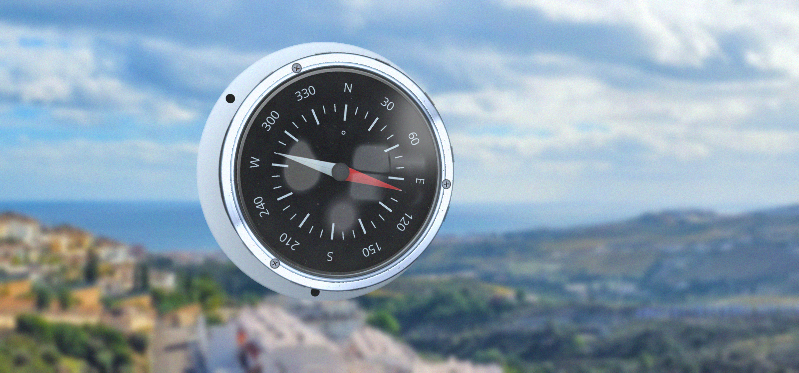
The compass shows **100** °
